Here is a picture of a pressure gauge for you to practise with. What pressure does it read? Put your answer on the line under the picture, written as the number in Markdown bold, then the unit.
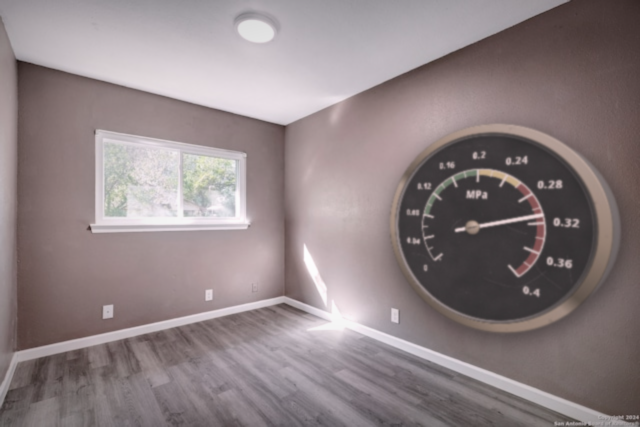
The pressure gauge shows **0.31** MPa
